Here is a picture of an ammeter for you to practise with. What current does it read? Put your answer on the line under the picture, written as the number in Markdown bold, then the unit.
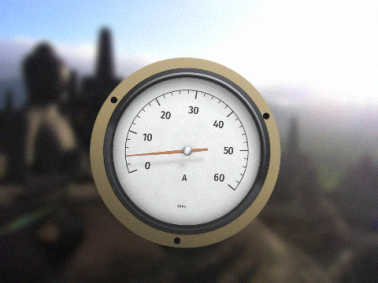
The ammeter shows **4** A
